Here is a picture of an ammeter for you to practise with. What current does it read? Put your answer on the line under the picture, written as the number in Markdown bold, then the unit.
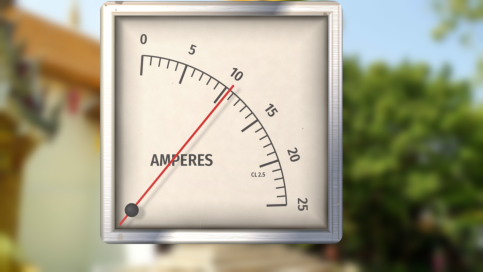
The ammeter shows **10.5** A
